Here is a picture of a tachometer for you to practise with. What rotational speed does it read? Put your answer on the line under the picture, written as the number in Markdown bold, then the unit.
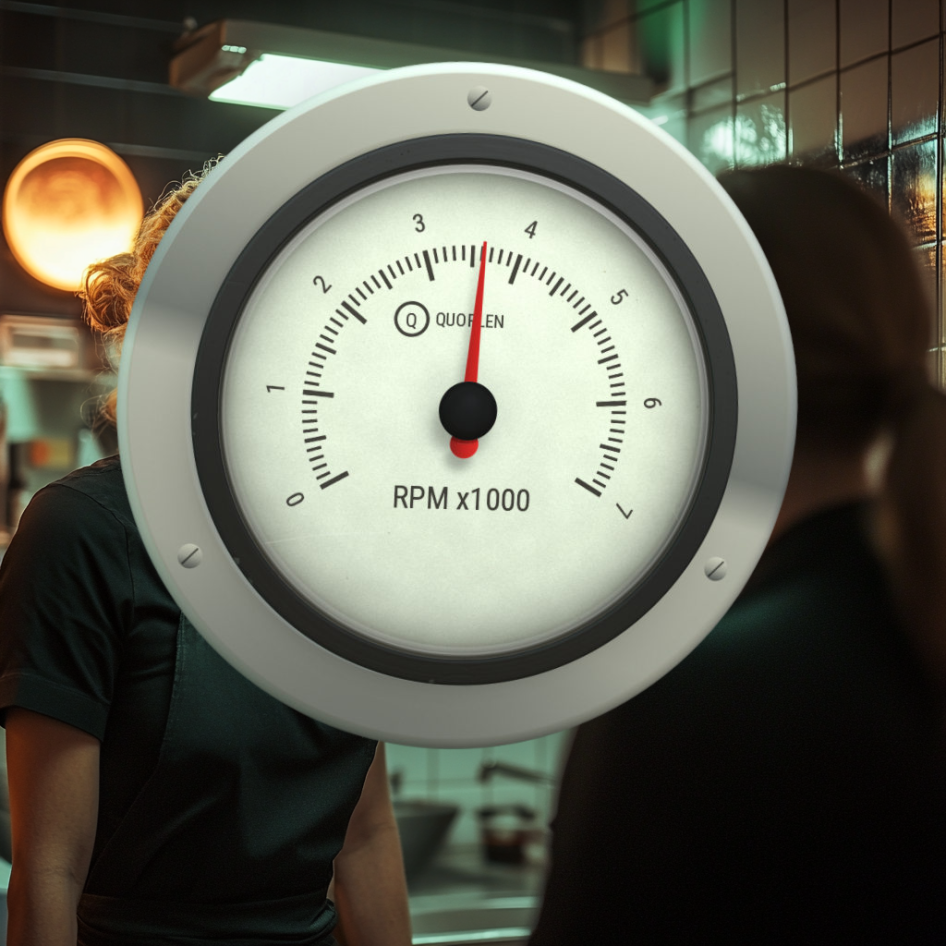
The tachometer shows **3600** rpm
